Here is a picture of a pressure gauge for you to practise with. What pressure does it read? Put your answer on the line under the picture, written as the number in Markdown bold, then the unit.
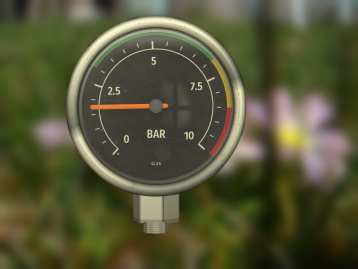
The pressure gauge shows **1.75** bar
